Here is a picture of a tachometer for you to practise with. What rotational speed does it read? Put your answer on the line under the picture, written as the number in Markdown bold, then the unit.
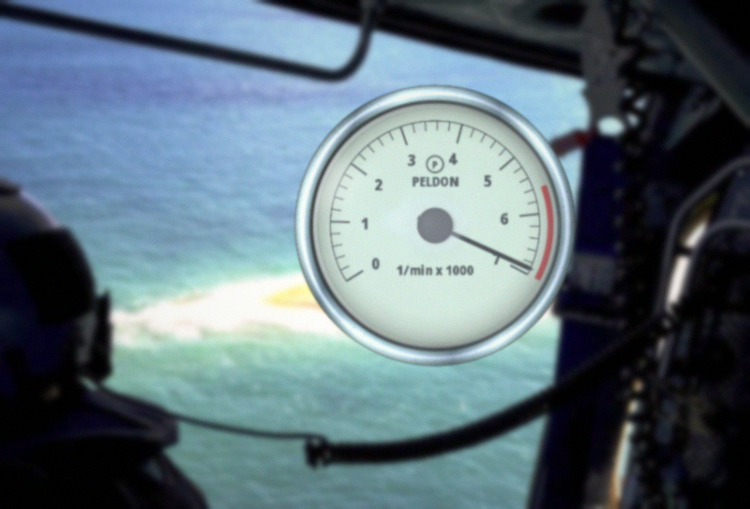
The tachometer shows **6900** rpm
